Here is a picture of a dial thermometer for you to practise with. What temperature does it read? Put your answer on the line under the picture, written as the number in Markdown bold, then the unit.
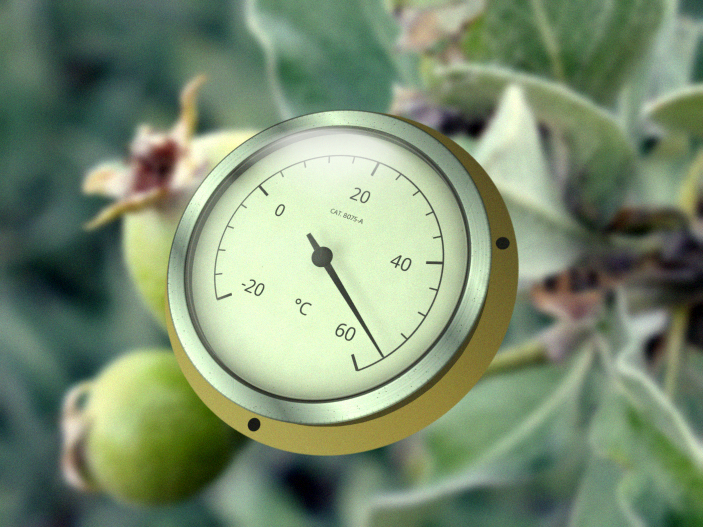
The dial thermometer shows **56** °C
